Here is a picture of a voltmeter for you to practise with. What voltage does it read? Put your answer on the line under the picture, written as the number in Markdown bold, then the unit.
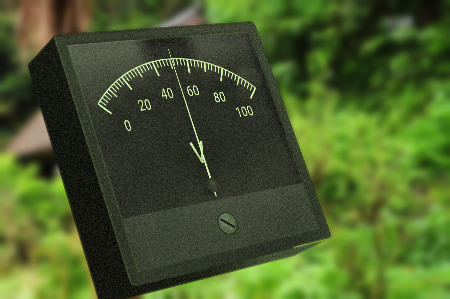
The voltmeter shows **50** V
